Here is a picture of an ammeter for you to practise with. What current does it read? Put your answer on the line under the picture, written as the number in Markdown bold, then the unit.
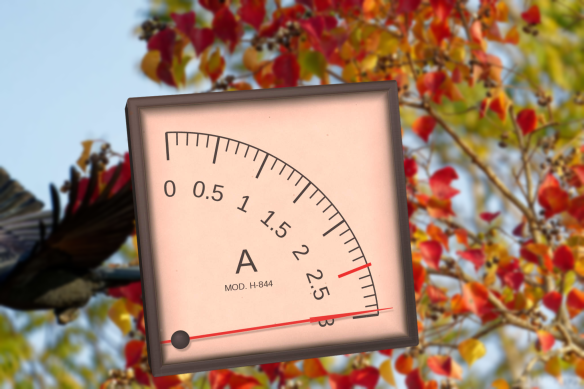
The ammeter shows **2.95** A
